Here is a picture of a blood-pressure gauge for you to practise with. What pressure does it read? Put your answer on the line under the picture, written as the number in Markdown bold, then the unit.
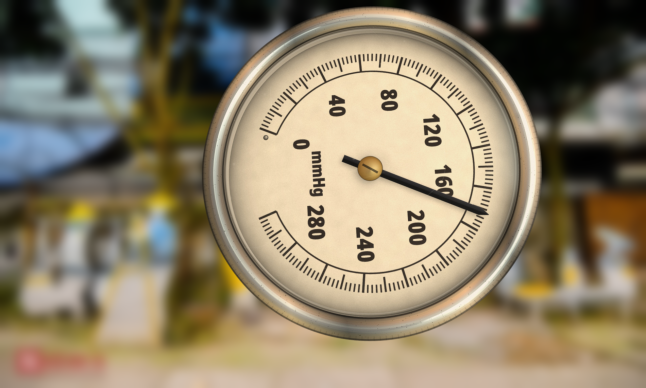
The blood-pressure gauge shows **172** mmHg
